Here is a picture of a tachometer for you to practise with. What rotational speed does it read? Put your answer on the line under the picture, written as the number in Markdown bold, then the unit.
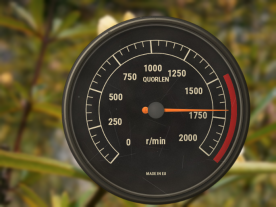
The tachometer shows **1700** rpm
